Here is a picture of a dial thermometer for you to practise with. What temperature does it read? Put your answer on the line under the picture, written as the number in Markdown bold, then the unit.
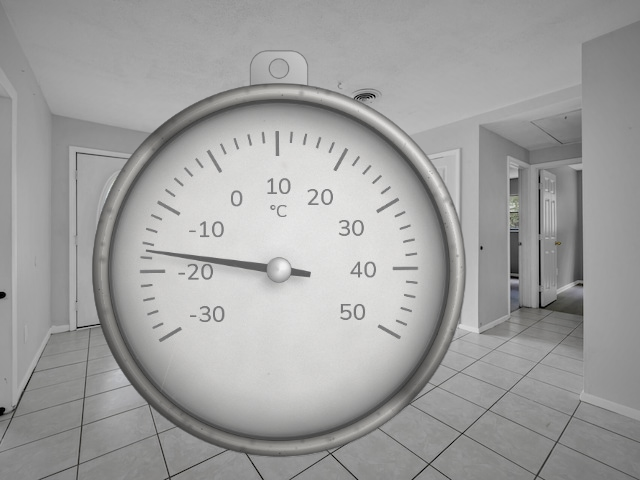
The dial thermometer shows **-17** °C
